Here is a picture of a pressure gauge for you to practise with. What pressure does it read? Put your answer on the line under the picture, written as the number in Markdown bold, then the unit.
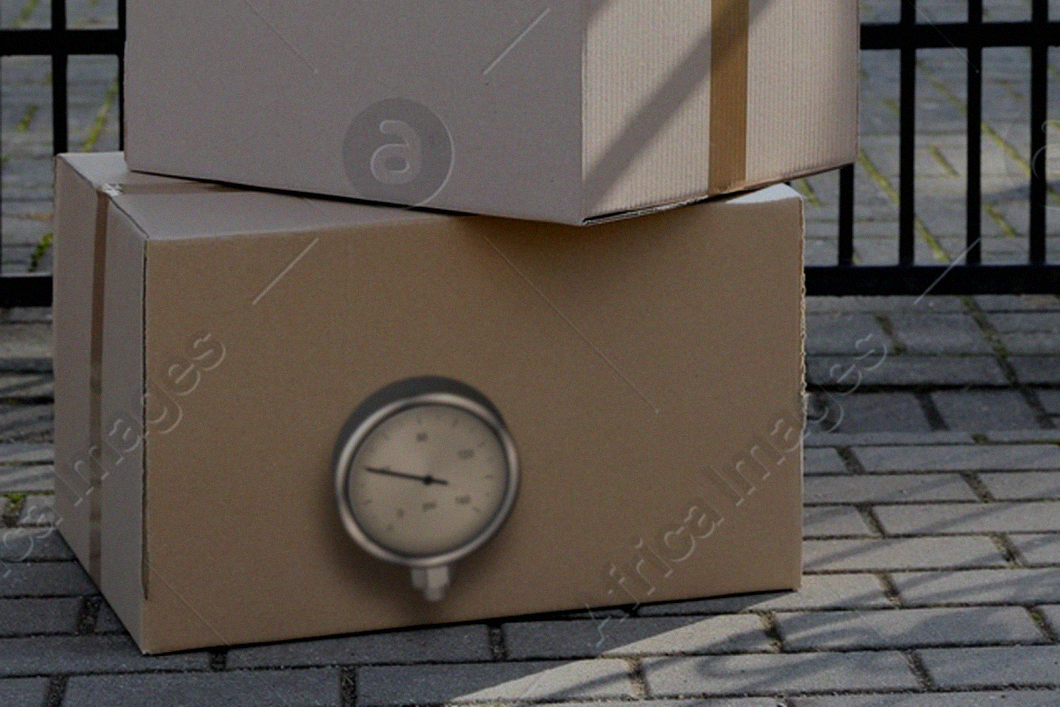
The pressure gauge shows **40** psi
